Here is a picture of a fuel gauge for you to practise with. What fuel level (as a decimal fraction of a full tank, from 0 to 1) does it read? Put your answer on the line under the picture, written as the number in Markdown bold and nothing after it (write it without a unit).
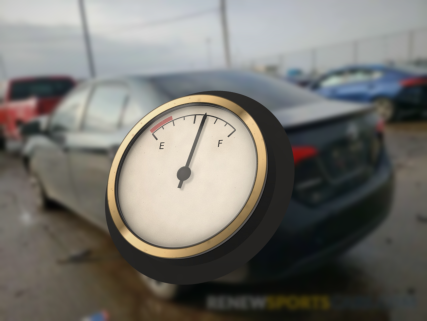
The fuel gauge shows **0.625**
